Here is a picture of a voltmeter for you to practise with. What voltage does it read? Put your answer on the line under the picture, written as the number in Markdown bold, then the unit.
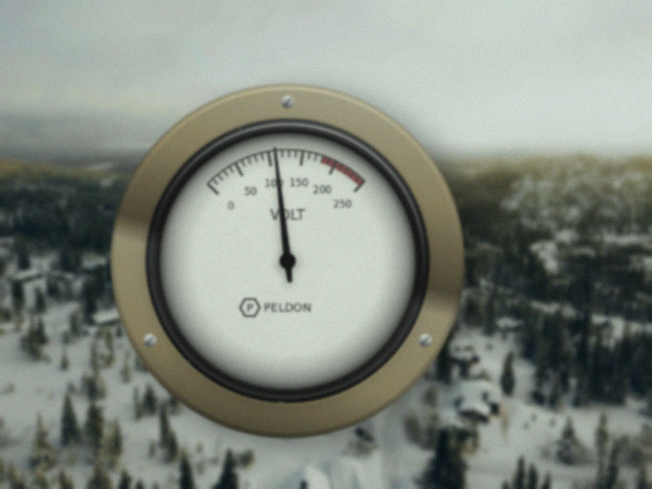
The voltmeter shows **110** V
